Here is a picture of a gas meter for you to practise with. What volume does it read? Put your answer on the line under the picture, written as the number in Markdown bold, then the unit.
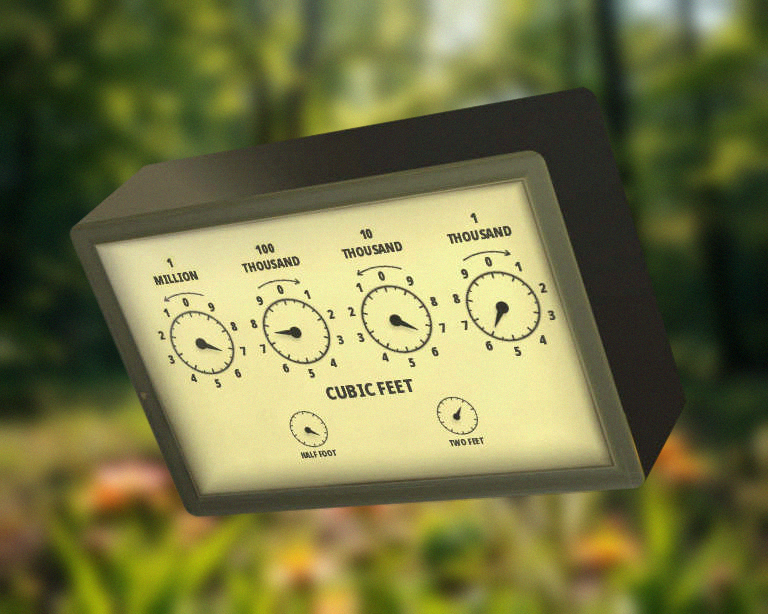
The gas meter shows **676600** ft³
